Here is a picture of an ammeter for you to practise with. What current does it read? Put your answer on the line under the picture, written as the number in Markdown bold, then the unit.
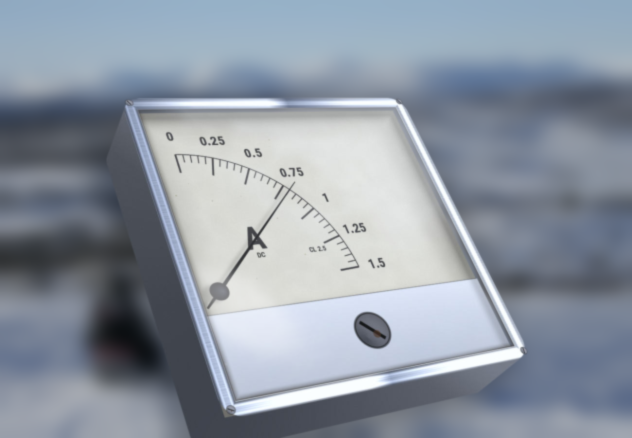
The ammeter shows **0.8** A
